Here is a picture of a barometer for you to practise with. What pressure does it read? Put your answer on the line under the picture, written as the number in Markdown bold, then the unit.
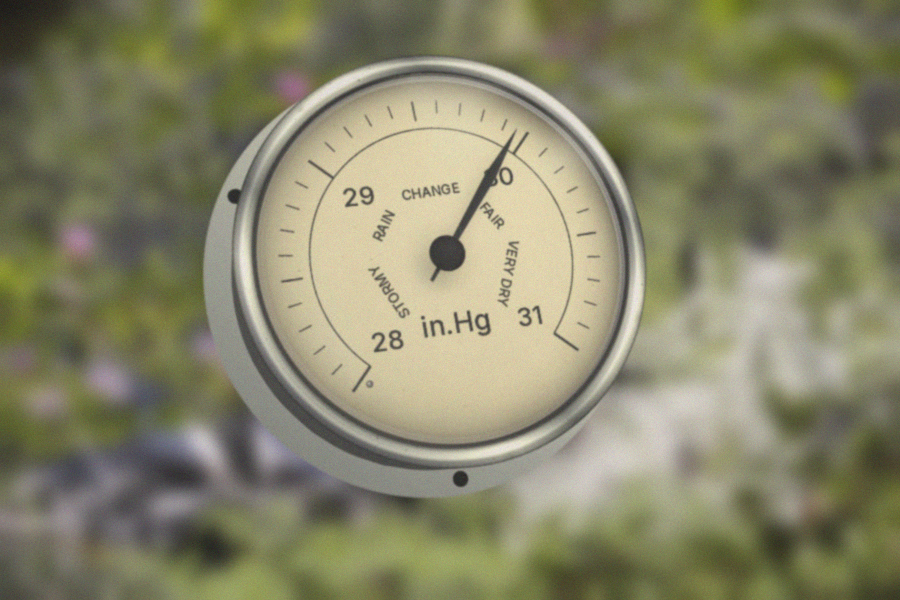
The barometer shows **29.95** inHg
